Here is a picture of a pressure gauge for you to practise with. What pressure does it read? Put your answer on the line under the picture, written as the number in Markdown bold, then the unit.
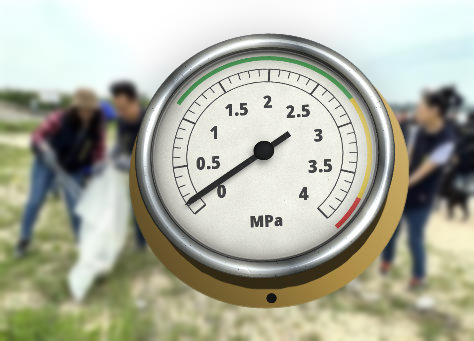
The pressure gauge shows **0.1** MPa
